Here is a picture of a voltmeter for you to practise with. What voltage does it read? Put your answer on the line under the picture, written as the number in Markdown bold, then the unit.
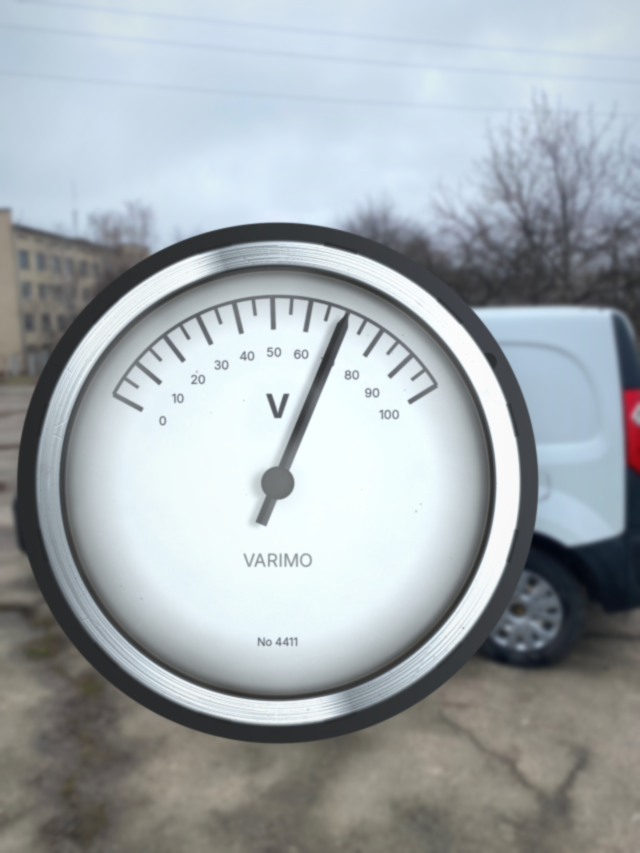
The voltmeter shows **70** V
